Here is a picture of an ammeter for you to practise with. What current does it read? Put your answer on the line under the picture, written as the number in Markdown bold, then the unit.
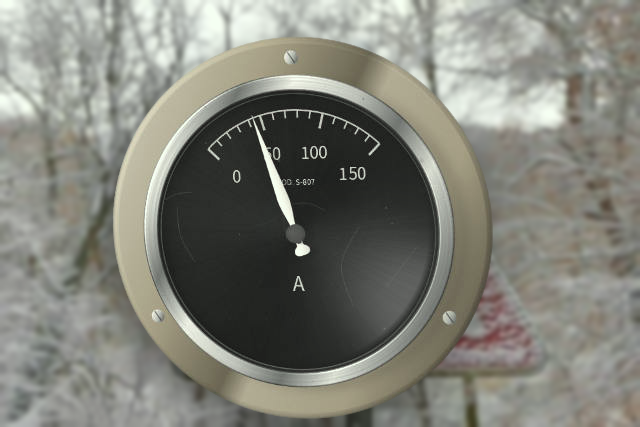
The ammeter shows **45** A
